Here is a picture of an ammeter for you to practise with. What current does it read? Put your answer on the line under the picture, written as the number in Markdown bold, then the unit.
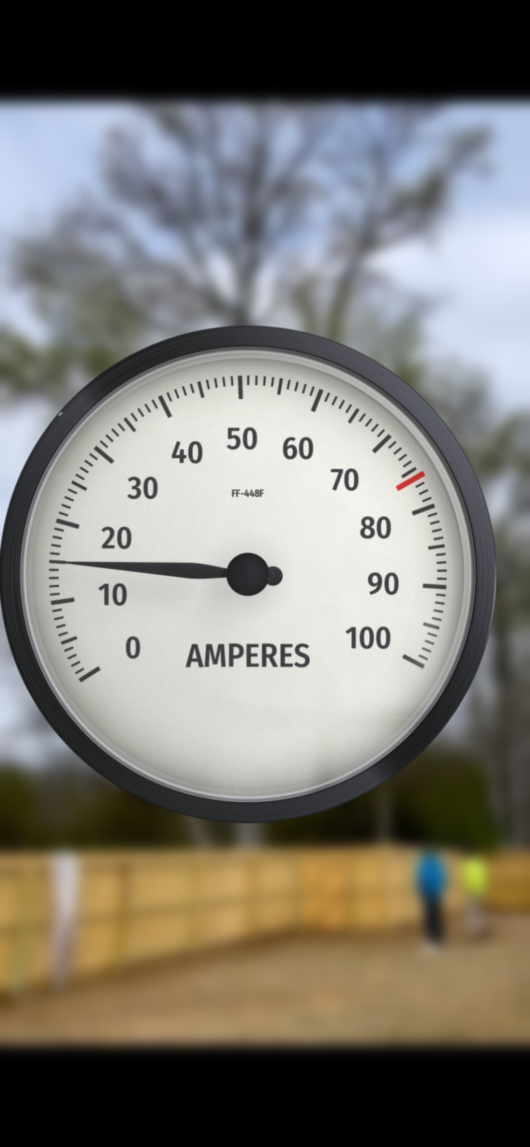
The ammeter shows **15** A
